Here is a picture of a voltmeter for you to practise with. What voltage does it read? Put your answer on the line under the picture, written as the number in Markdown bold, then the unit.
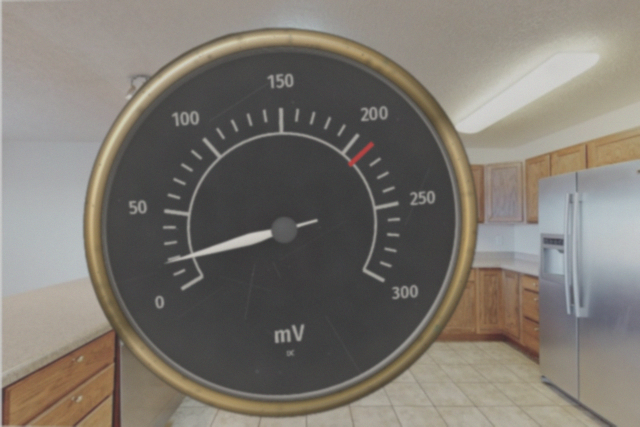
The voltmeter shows **20** mV
